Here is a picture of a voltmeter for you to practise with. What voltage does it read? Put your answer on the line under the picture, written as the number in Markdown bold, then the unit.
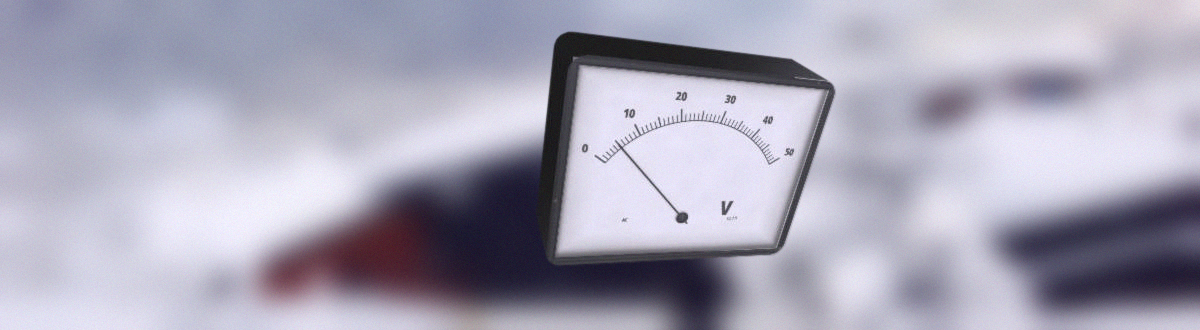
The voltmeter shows **5** V
